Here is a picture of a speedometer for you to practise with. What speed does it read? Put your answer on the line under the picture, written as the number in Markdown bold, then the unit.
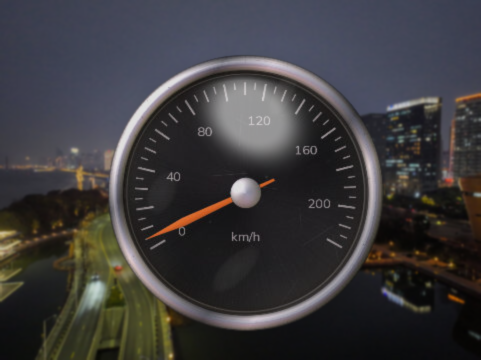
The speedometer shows **5** km/h
